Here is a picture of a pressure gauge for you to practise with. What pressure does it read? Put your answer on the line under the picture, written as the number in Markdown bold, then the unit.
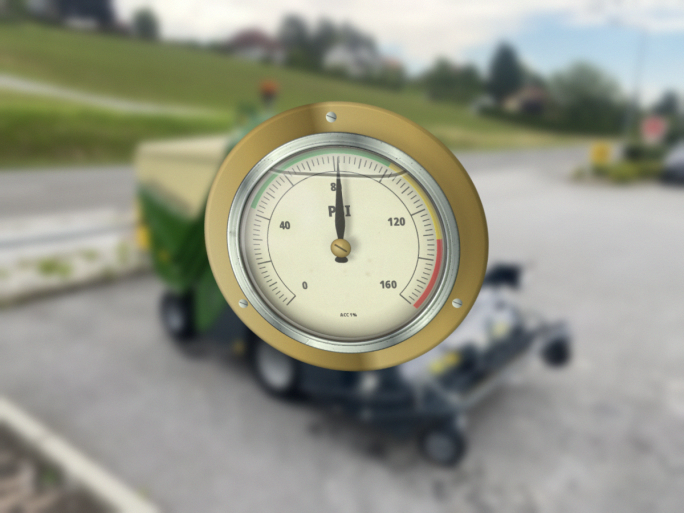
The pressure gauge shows **82** psi
